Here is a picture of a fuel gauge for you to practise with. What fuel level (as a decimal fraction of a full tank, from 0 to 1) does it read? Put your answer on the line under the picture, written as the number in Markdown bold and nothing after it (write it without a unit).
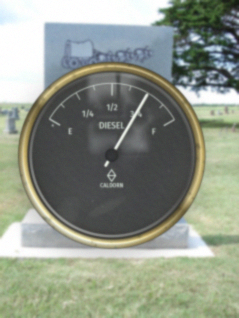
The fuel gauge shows **0.75**
